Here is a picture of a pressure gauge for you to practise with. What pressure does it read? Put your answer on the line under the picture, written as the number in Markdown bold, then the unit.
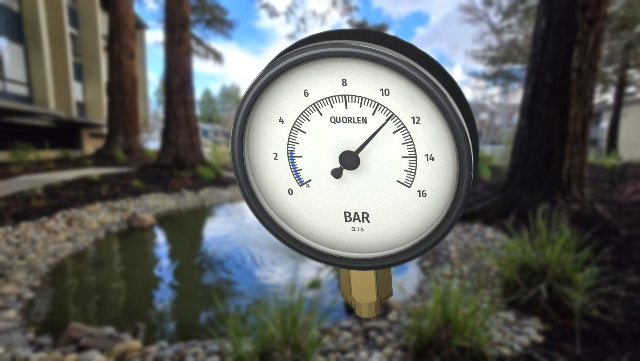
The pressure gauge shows **11** bar
